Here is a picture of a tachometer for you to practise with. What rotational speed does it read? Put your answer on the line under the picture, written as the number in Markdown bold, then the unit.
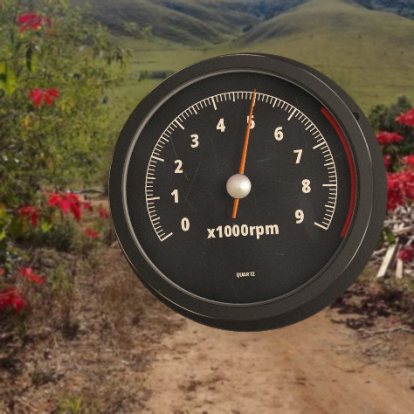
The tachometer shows **5000** rpm
